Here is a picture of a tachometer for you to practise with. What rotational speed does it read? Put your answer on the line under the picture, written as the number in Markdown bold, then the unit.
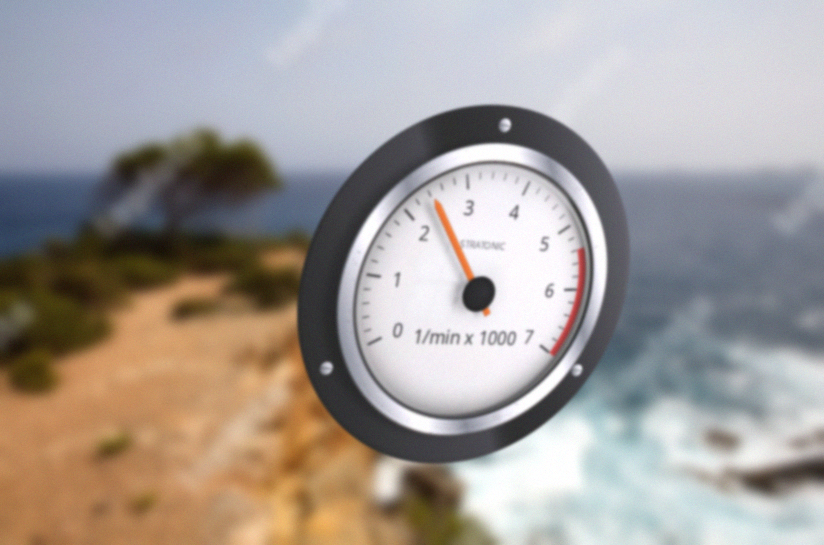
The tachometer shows **2400** rpm
